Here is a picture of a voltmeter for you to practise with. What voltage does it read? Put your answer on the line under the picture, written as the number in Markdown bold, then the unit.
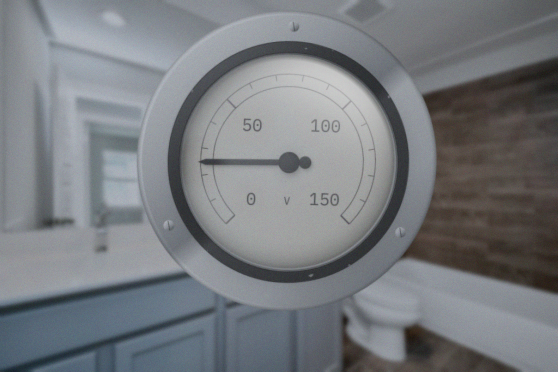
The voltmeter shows **25** V
